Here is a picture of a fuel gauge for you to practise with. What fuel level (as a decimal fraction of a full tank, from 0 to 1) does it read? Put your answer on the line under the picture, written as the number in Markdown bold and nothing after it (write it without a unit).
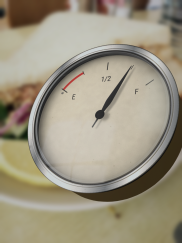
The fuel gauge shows **0.75**
